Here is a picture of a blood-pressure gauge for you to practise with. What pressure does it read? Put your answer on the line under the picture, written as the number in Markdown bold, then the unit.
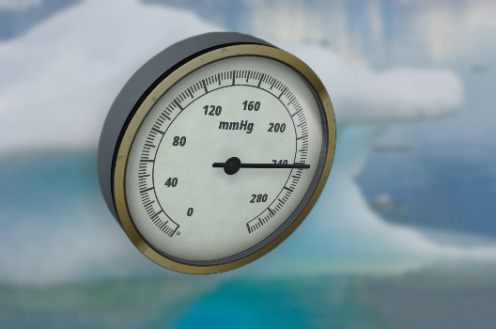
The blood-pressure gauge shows **240** mmHg
